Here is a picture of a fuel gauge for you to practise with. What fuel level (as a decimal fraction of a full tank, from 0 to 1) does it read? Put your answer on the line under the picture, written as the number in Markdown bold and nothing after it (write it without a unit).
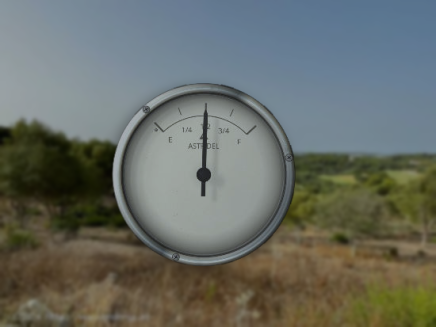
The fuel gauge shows **0.5**
